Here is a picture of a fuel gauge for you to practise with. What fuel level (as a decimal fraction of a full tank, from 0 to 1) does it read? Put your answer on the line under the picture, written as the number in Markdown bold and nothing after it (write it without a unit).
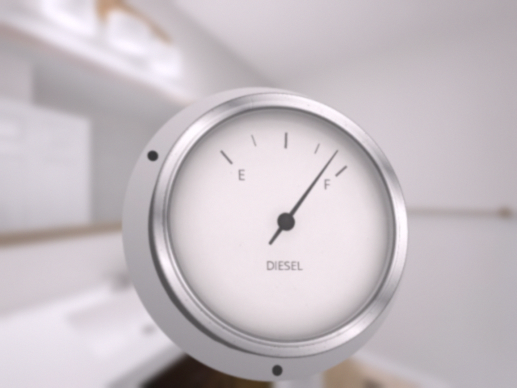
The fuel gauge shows **0.875**
